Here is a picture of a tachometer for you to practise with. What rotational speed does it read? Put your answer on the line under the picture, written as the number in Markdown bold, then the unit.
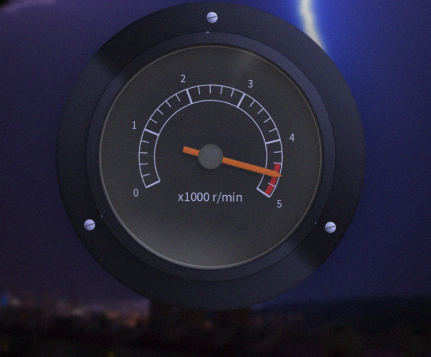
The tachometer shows **4600** rpm
